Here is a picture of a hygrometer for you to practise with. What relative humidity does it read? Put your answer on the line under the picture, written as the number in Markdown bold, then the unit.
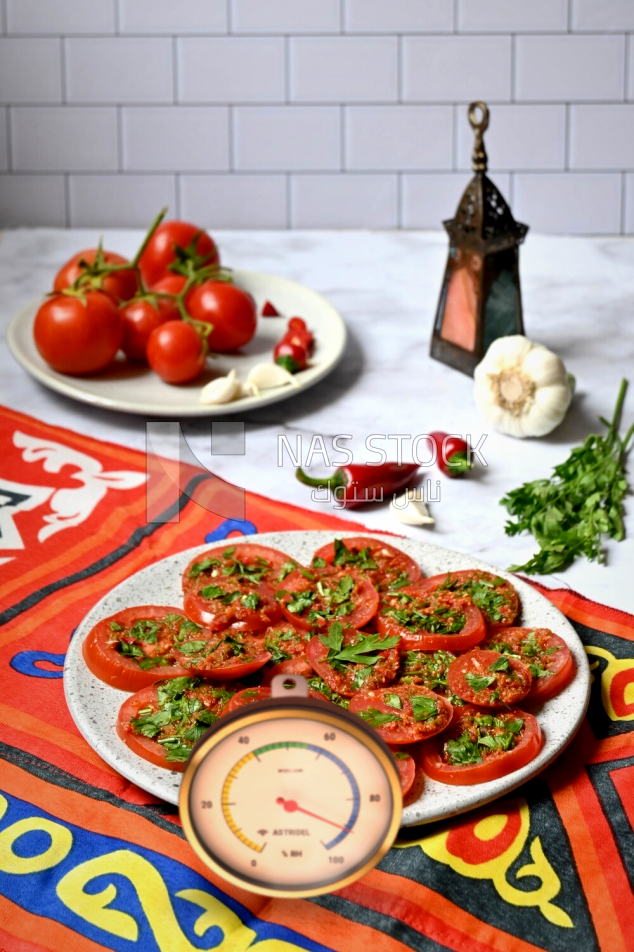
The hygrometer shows **90** %
